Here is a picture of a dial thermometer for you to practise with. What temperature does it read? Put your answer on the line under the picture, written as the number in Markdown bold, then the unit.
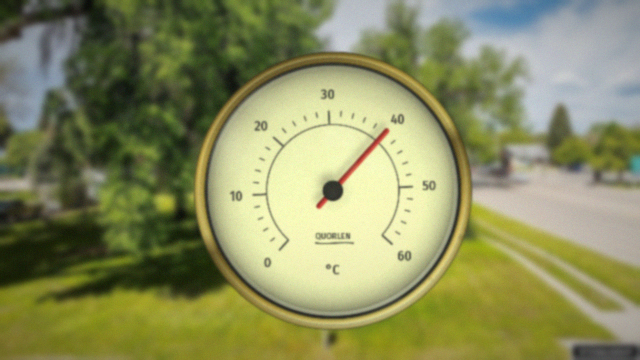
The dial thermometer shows **40** °C
